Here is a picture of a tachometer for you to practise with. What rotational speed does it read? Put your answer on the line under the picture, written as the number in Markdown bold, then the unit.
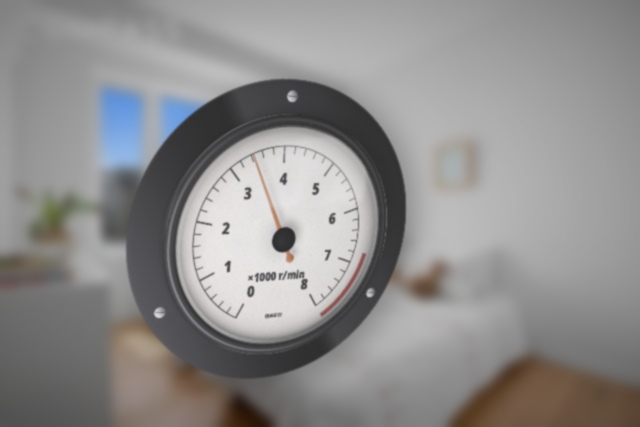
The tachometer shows **3400** rpm
